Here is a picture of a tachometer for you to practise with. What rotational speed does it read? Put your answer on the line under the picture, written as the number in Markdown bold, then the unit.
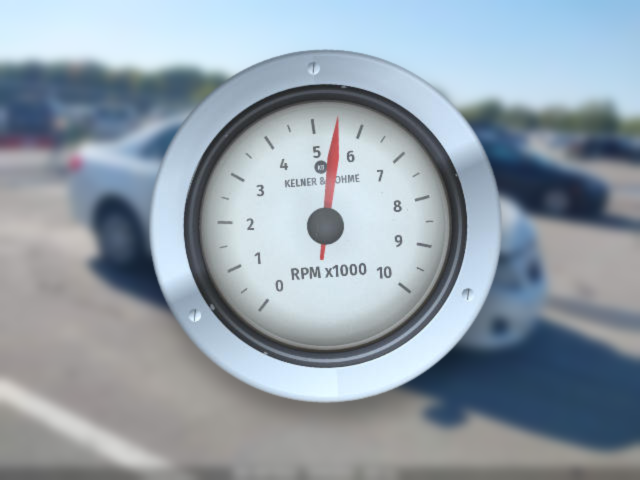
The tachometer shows **5500** rpm
